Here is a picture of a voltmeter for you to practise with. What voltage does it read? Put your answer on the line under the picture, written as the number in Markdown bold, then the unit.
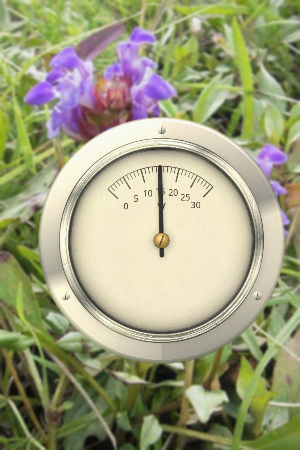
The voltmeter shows **15** V
